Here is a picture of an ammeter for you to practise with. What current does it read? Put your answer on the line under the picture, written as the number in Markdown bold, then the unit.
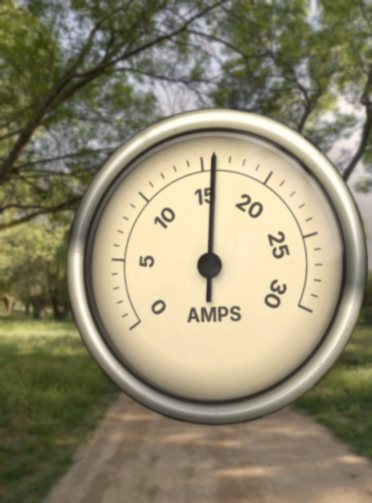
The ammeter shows **16** A
